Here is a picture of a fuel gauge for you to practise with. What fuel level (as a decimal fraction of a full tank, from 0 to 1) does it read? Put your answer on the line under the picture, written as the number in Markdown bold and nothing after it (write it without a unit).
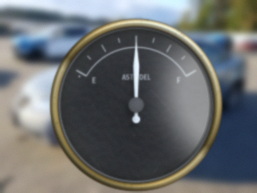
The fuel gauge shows **0.5**
